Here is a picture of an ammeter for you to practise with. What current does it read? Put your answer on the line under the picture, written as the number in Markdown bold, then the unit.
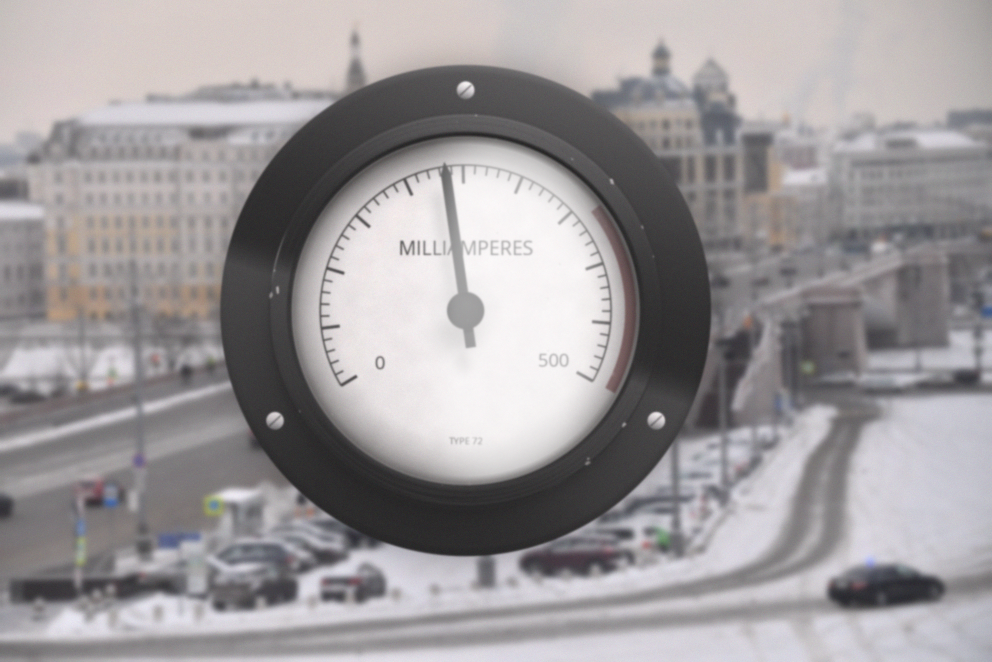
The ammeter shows **235** mA
